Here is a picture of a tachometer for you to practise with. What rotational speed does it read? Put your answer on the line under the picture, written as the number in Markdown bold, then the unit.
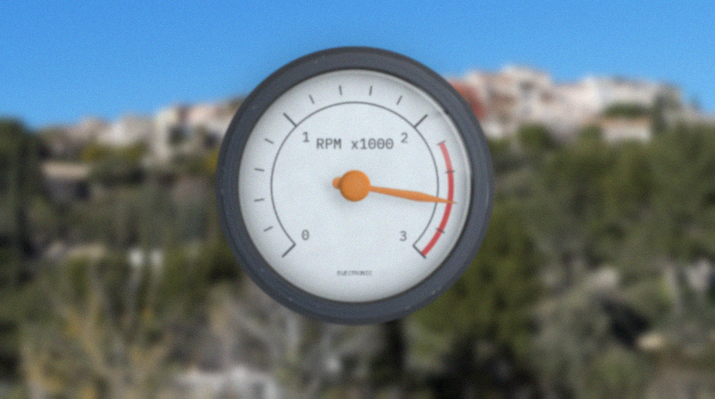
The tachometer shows **2600** rpm
